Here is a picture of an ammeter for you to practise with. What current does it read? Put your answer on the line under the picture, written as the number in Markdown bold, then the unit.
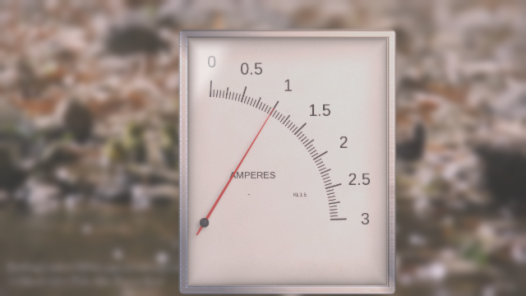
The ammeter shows **1** A
